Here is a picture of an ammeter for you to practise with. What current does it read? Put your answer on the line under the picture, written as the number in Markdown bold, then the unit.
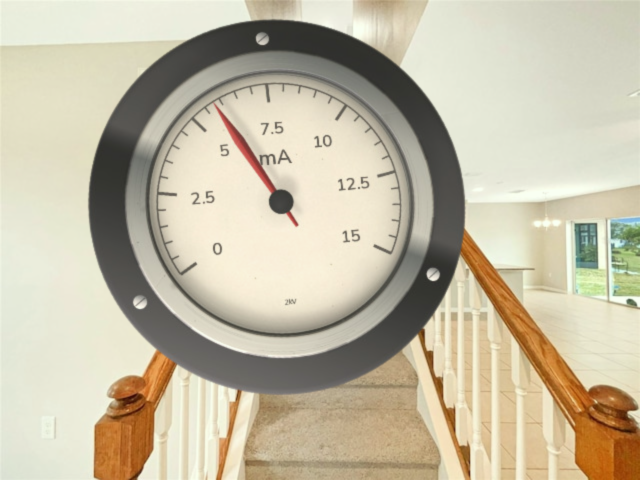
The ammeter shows **5.75** mA
